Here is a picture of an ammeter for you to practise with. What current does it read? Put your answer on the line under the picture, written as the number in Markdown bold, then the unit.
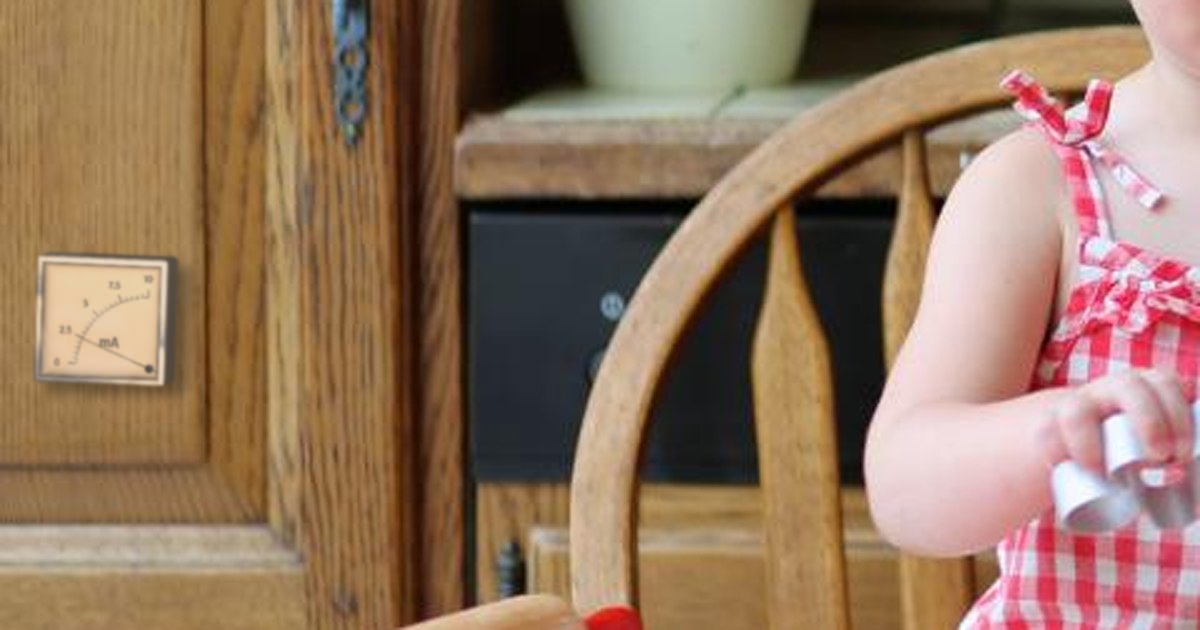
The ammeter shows **2.5** mA
